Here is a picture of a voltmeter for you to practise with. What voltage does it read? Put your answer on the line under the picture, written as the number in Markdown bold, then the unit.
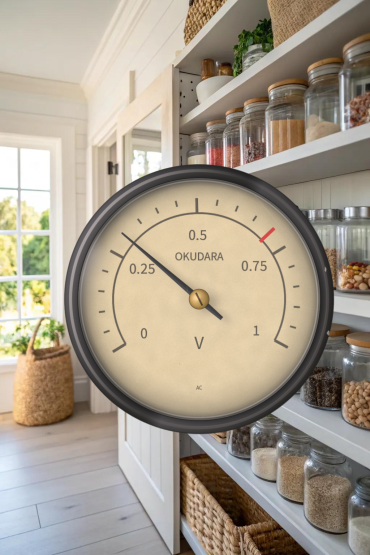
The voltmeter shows **0.3** V
